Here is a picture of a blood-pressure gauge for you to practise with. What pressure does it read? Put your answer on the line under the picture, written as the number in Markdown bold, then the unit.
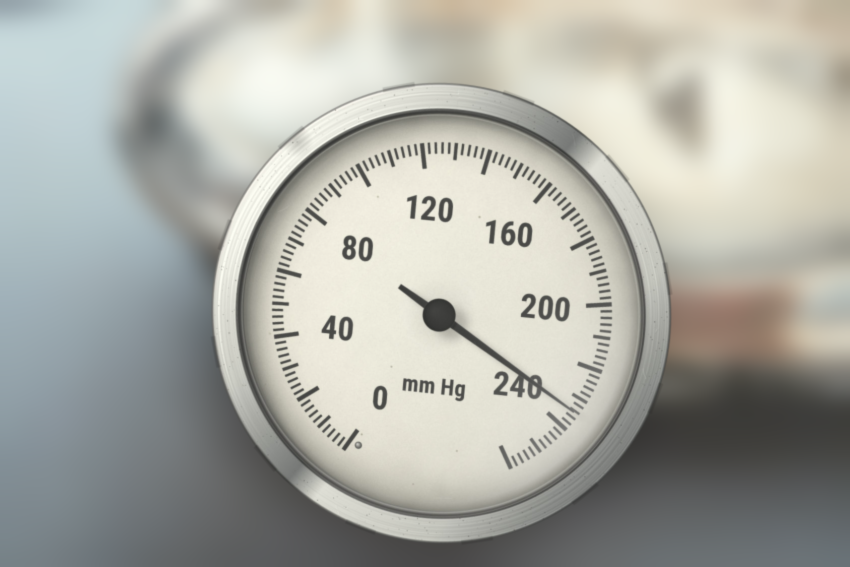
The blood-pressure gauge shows **234** mmHg
